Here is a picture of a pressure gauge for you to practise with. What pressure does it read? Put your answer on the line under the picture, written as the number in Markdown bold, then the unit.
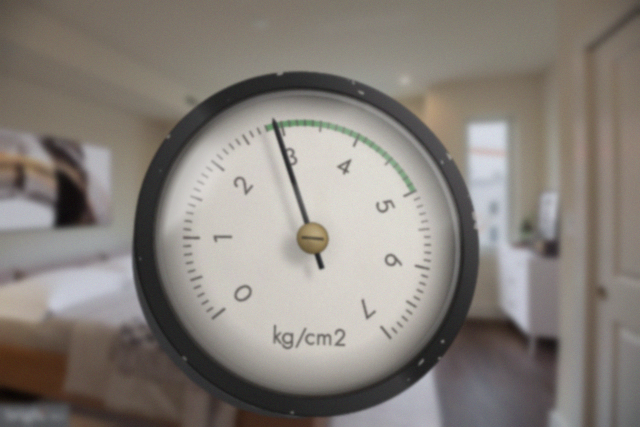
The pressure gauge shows **2.9** kg/cm²
